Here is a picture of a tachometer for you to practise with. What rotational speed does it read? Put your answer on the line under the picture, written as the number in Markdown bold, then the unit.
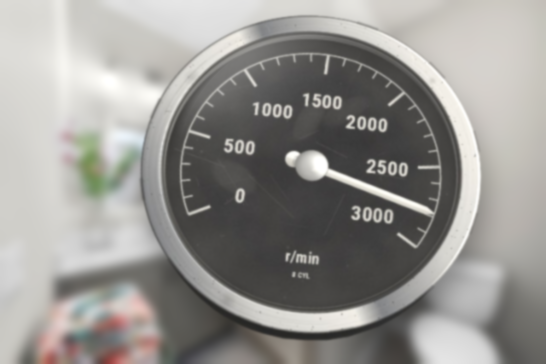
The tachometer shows **2800** rpm
